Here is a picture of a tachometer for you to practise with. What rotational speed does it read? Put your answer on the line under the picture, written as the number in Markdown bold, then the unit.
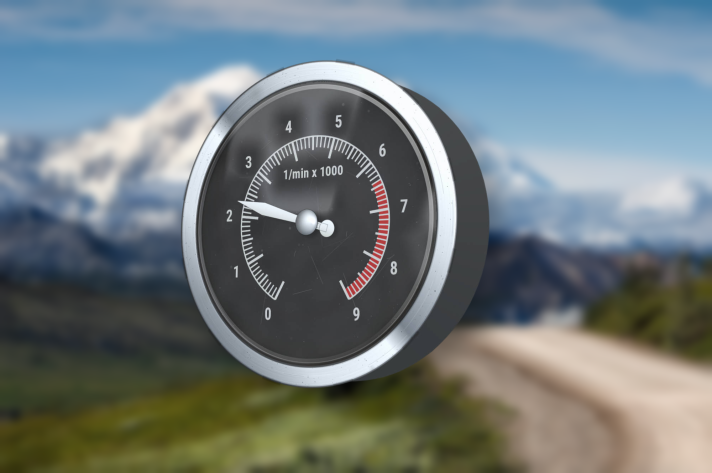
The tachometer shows **2300** rpm
